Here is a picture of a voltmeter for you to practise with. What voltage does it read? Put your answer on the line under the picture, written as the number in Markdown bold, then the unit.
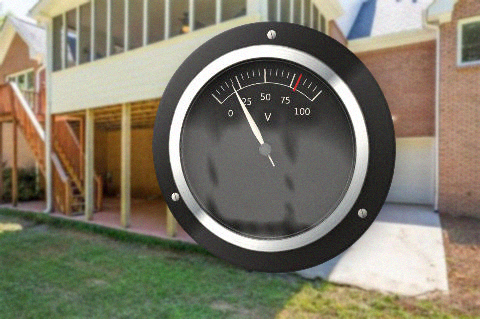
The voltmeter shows **20** V
